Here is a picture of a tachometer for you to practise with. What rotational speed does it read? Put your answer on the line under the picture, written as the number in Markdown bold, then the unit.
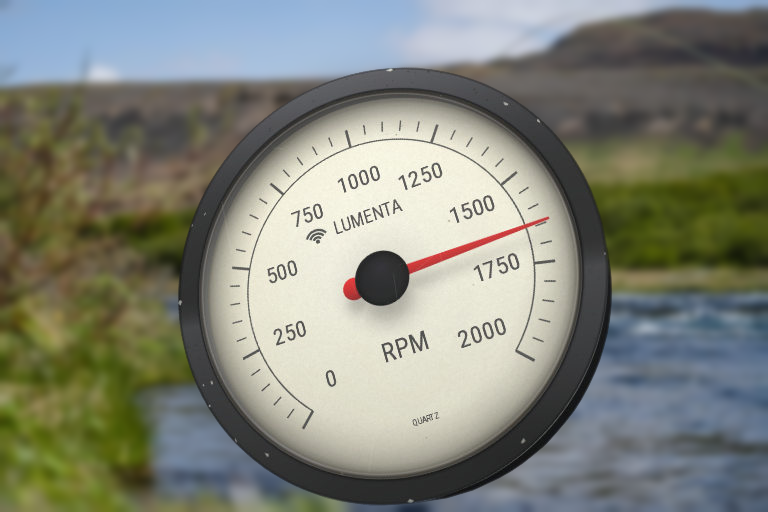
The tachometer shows **1650** rpm
